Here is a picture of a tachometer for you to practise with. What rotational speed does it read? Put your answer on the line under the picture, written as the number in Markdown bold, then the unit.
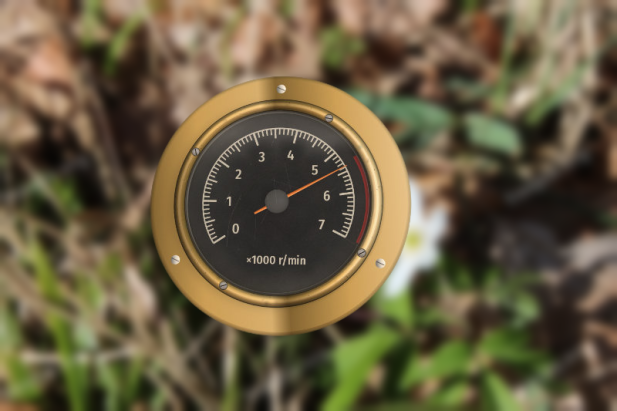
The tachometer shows **5400** rpm
